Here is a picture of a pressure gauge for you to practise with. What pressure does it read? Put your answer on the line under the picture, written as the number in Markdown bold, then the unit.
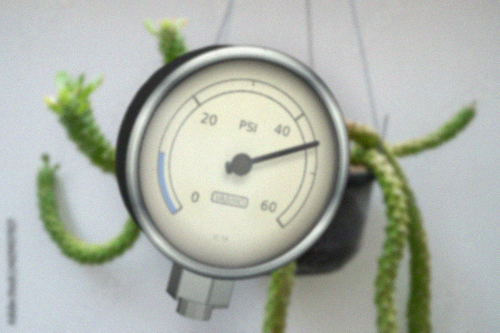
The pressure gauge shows **45** psi
